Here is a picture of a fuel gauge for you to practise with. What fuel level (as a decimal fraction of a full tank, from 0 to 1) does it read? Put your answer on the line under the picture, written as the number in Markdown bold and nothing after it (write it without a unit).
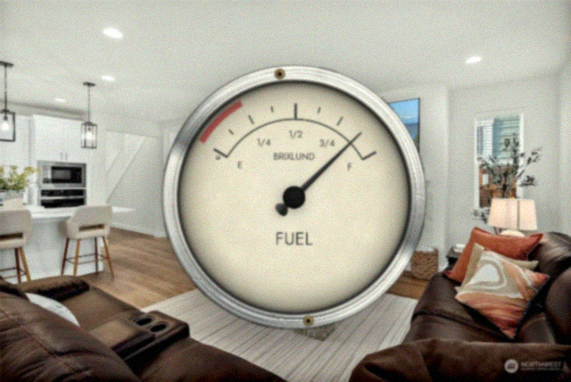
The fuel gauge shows **0.875**
